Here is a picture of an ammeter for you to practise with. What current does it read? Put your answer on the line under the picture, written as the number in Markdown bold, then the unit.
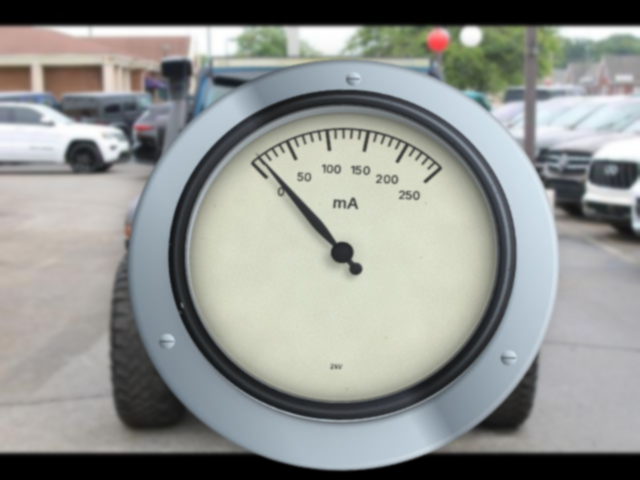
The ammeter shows **10** mA
